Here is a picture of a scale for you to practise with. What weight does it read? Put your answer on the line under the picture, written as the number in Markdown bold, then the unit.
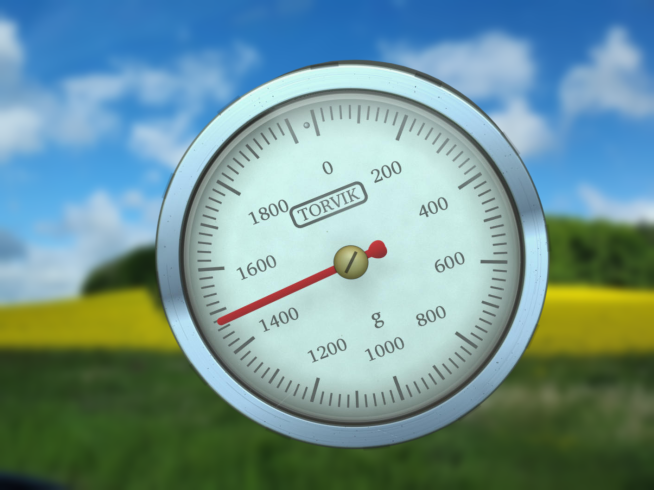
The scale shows **1480** g
